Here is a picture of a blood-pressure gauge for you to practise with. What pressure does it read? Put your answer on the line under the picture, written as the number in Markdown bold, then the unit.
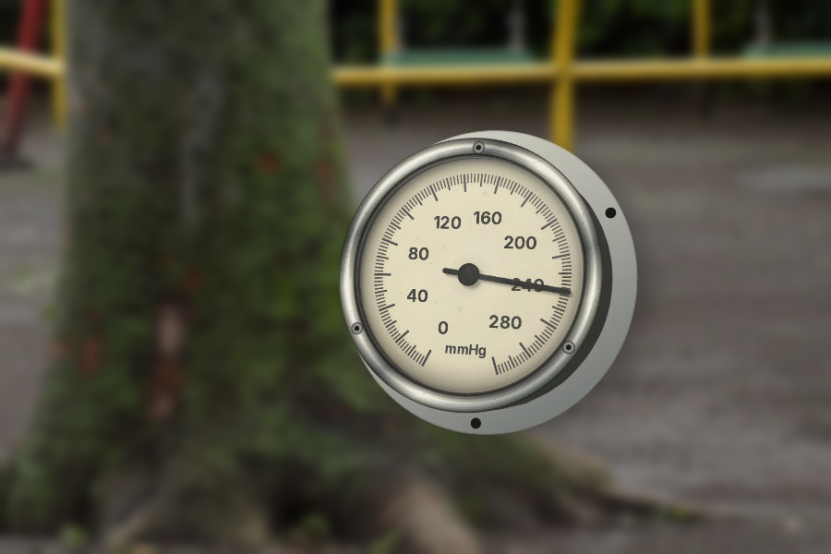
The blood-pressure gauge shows **240** mmHg
